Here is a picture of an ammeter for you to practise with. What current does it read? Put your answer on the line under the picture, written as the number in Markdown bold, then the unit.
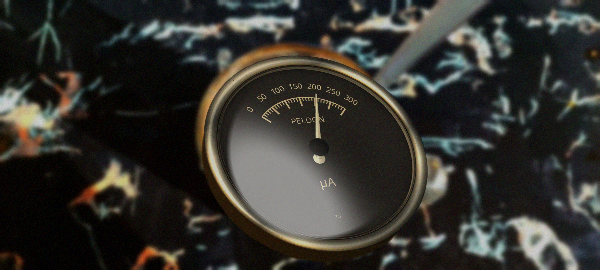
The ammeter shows **200** µA
